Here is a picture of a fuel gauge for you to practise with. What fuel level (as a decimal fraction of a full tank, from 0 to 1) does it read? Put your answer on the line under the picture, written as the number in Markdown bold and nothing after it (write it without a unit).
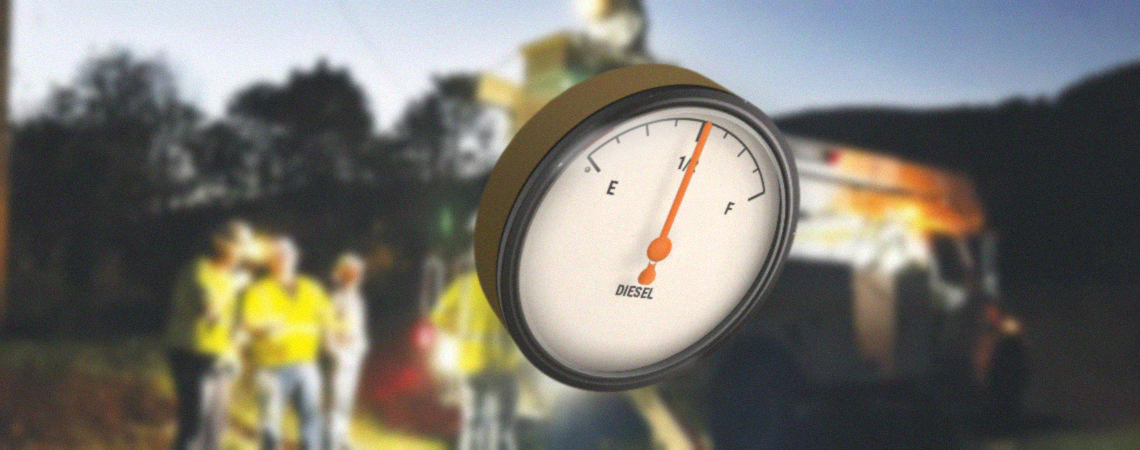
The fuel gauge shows **0.5**
